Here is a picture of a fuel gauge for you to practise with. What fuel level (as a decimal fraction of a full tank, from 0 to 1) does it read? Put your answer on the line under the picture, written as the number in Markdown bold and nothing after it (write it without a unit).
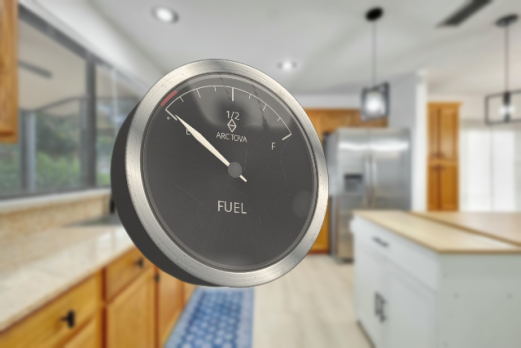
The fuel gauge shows **0**
